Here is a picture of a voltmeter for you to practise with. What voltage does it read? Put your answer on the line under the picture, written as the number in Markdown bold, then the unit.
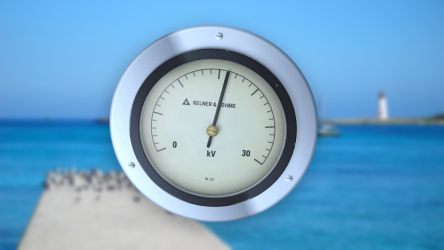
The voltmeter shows **16** kV
